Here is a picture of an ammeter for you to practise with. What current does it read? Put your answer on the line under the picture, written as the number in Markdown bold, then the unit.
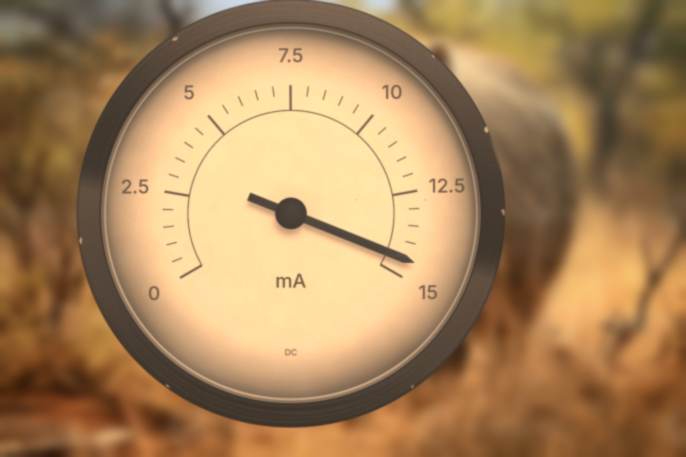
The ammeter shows **14.5** mA
